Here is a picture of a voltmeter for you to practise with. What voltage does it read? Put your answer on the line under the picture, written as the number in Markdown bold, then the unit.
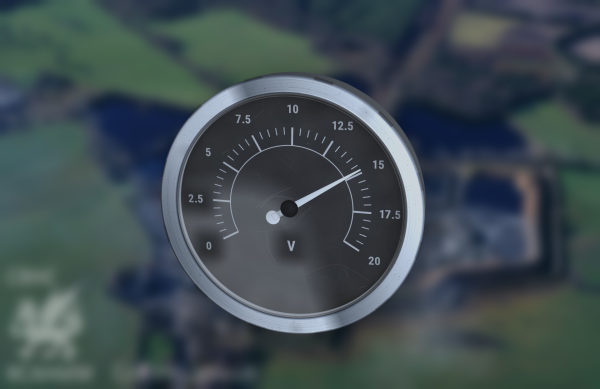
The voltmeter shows **14.75** V
